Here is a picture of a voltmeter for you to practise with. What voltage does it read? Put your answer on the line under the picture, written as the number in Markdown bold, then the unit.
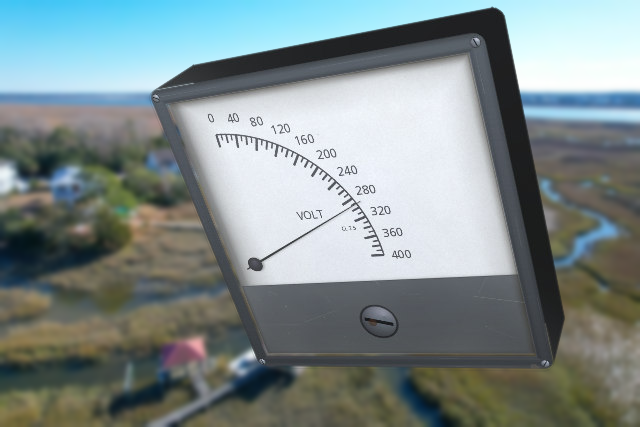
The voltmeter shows **290** V
